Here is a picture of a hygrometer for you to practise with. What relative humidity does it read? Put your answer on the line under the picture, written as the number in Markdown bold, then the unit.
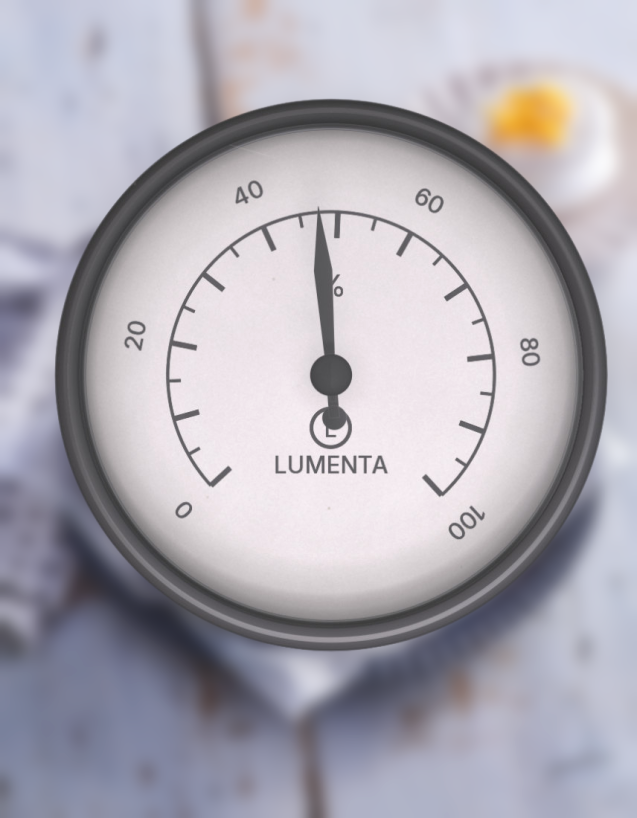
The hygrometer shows **47.5** %
